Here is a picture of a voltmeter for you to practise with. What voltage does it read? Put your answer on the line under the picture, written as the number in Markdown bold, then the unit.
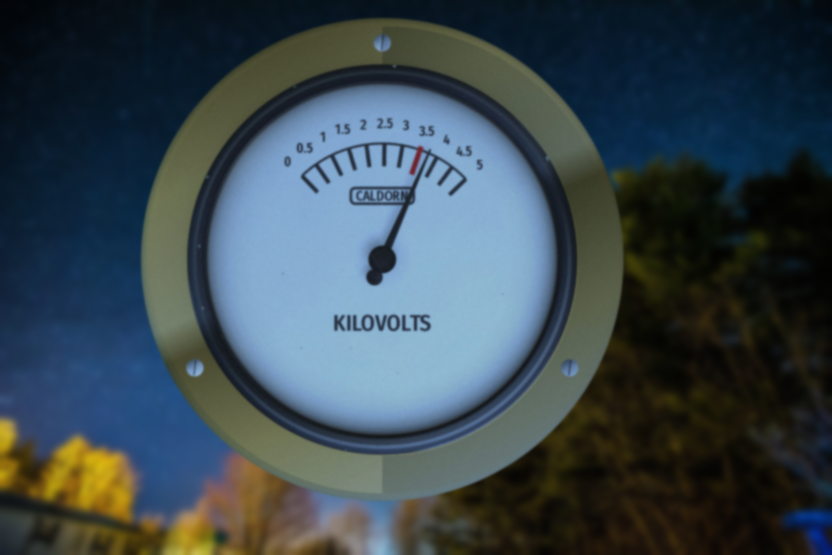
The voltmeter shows **3.75** kV
